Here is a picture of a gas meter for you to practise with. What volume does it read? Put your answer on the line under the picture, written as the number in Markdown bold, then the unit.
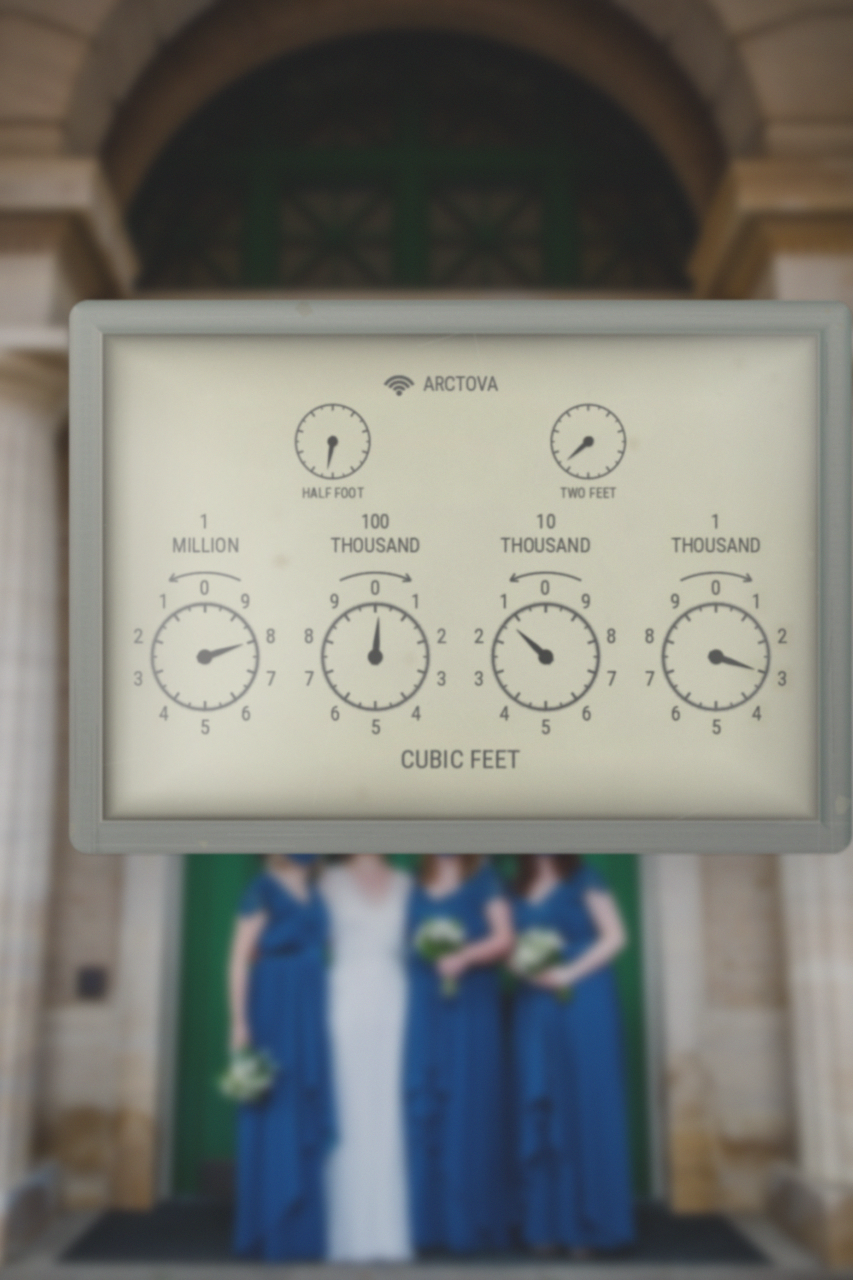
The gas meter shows **801300** ft³
